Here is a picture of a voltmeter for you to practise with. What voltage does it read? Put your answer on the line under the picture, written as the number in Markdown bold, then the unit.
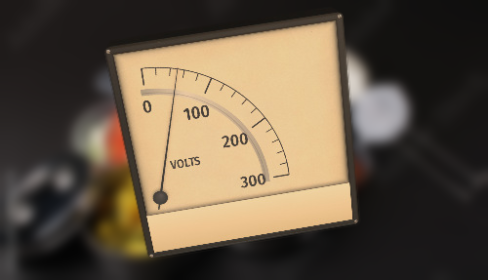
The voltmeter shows **50** V
